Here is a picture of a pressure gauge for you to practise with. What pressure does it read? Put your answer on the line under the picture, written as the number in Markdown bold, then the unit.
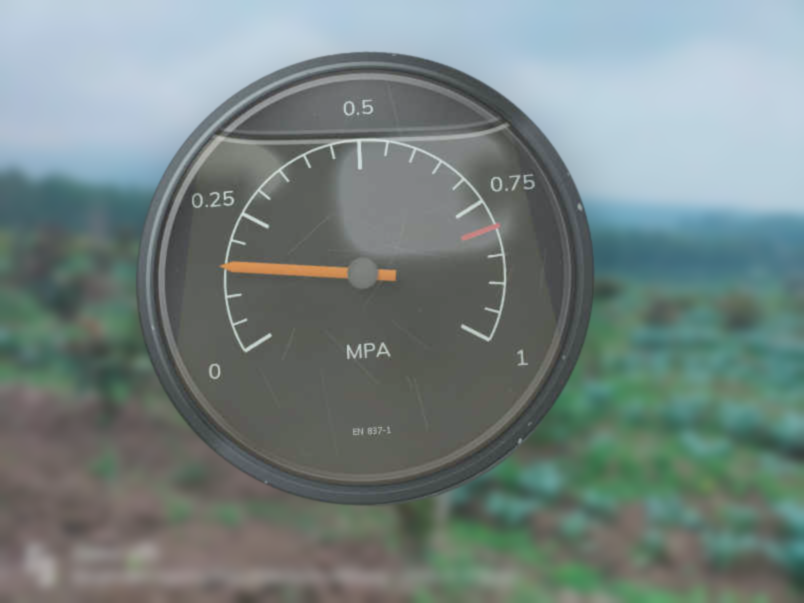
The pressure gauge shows **0.15** MPa
